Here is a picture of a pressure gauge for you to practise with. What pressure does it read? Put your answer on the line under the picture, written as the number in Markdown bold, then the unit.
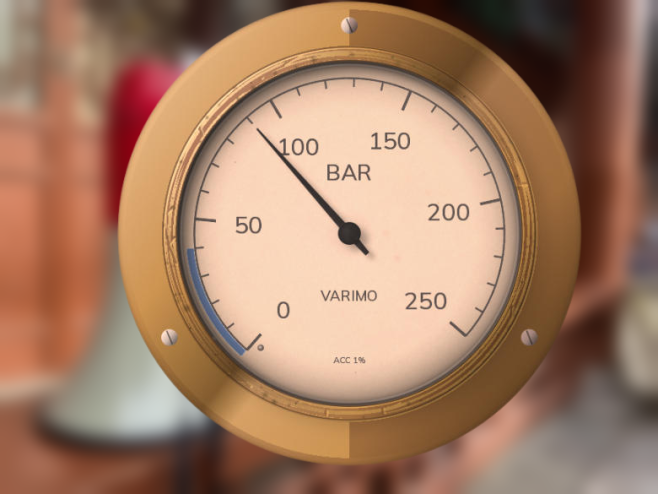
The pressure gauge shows **90** bar
